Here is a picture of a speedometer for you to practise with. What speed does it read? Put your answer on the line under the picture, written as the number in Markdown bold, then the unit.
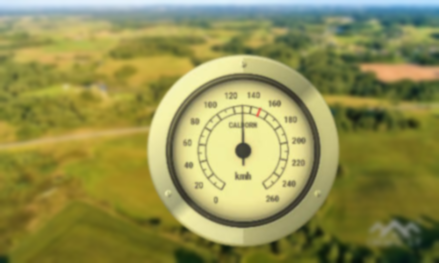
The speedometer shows **130** km/h
